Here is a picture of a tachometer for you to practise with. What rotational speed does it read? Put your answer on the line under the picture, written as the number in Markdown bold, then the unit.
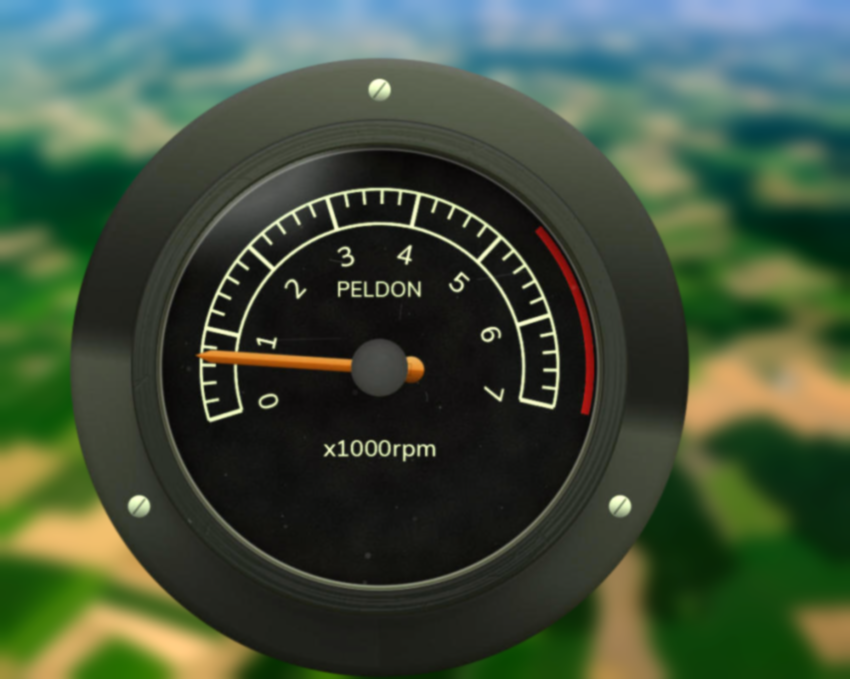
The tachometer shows **700** rpm
